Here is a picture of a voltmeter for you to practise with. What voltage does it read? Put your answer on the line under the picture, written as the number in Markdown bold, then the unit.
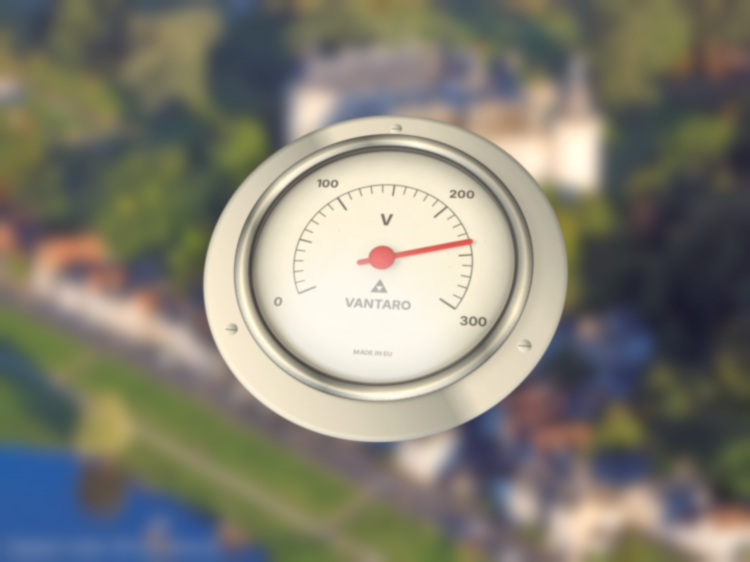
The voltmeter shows **240** V
